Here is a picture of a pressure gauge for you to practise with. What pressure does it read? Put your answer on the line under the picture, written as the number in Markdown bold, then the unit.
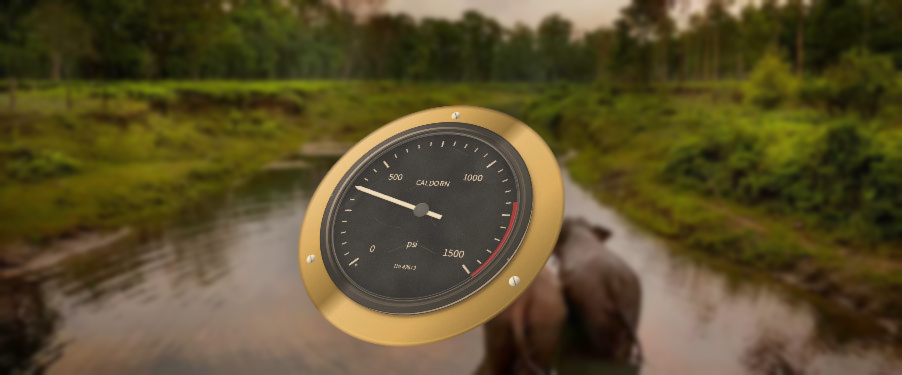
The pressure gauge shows **350** psi
